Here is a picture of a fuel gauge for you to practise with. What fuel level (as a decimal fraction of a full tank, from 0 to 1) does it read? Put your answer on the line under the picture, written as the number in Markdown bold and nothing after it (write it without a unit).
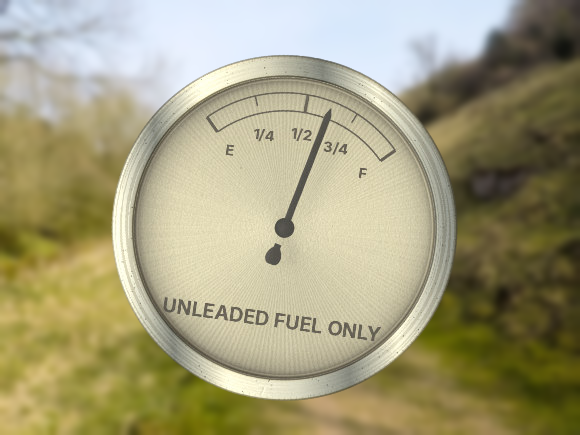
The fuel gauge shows **0.625**
